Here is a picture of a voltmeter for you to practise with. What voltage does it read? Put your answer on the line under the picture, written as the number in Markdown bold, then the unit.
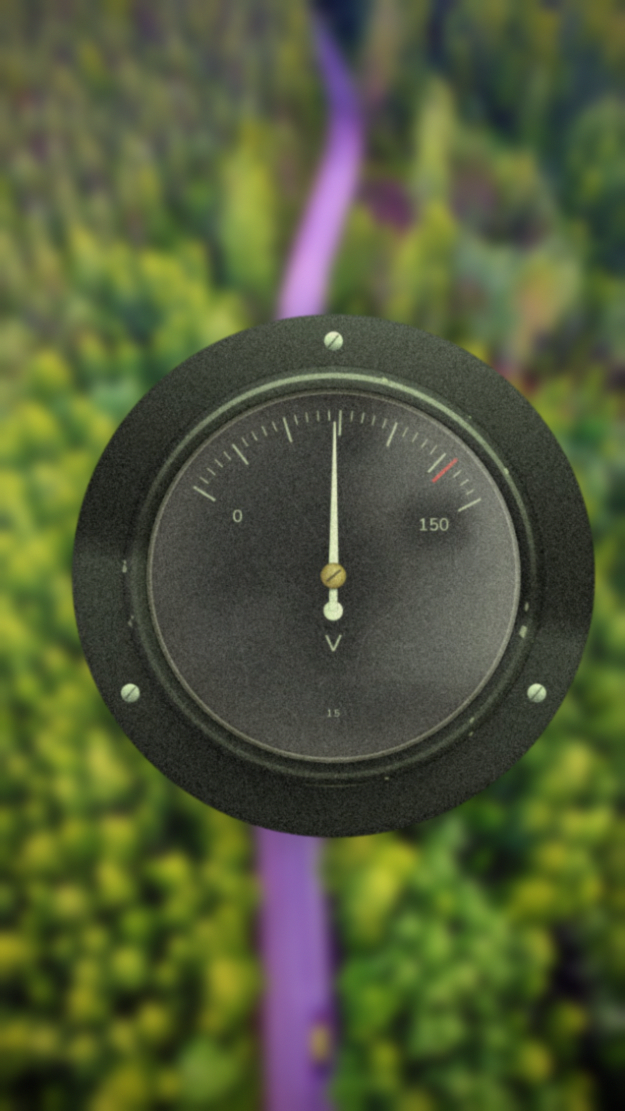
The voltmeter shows **72.5** V
